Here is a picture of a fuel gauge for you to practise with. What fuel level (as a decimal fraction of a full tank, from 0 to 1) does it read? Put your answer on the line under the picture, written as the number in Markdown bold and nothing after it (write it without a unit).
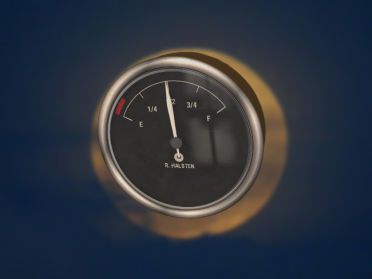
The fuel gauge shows **0.5**
